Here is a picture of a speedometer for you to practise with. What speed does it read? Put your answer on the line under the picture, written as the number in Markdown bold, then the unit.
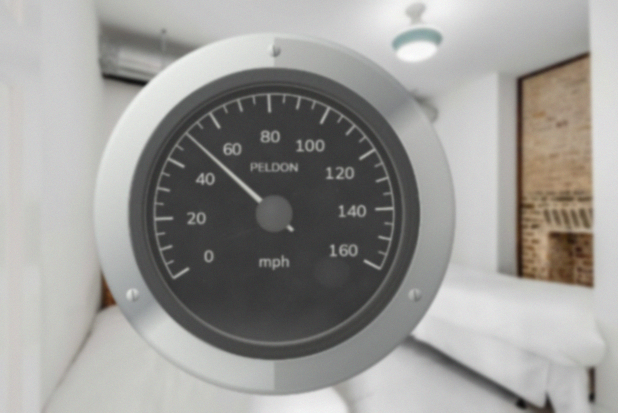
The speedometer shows **50** mph
